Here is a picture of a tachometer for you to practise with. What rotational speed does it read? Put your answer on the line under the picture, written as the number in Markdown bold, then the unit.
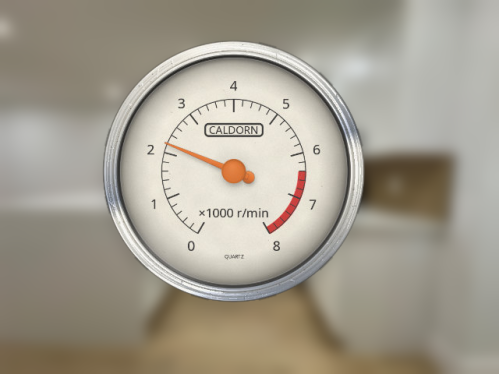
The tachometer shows **2200** rpm
